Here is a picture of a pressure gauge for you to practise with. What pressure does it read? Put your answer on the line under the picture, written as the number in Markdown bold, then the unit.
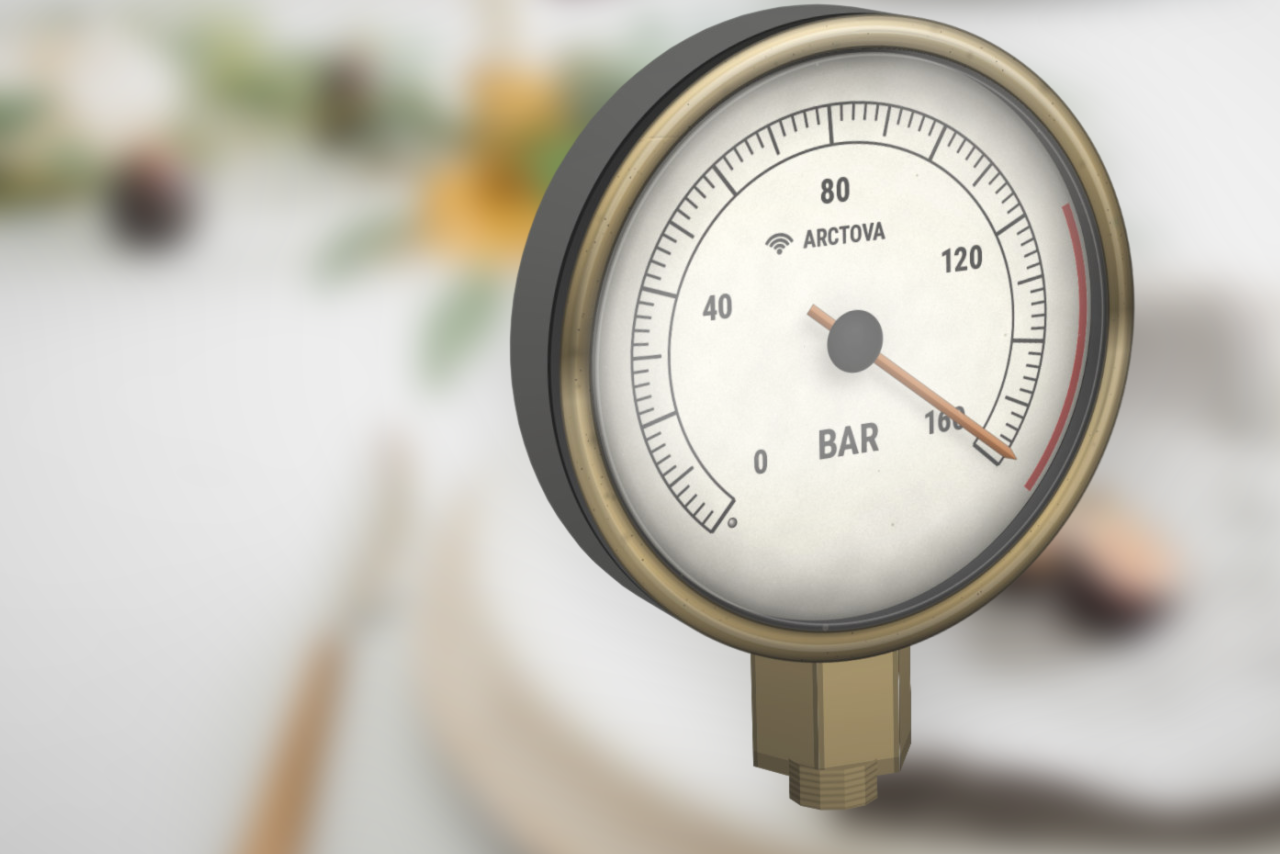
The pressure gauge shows **158** bar
